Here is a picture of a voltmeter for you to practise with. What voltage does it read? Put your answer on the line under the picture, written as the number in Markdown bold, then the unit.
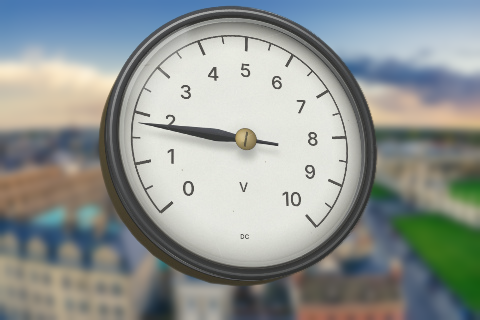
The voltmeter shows **1.75** V
